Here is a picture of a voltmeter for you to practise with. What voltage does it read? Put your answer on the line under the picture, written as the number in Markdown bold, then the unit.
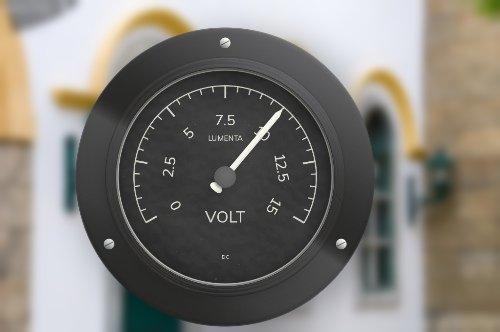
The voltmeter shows **10** V
